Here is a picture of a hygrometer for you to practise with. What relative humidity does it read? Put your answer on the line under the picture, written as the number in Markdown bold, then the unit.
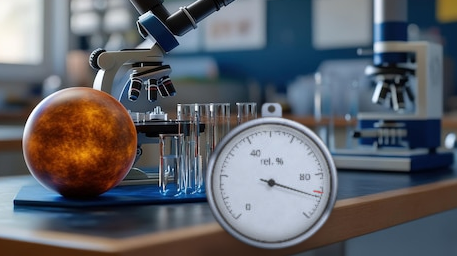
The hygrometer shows **90** %
